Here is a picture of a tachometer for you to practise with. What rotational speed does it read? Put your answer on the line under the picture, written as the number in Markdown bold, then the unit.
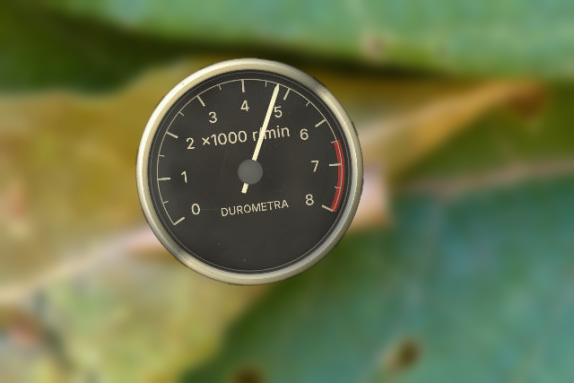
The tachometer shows **4750** rpm
